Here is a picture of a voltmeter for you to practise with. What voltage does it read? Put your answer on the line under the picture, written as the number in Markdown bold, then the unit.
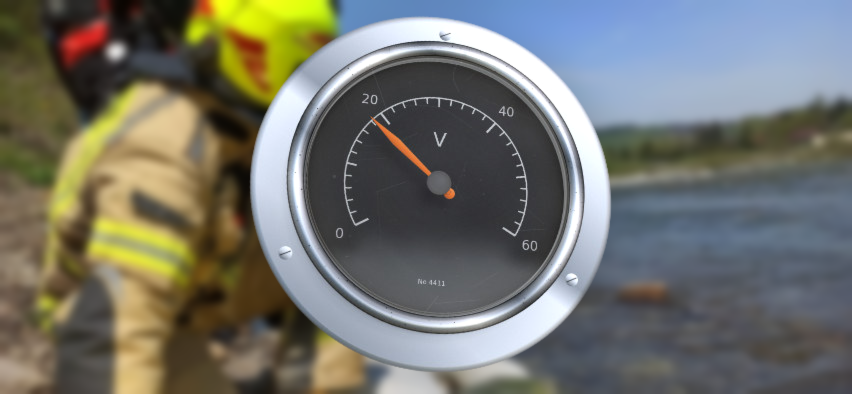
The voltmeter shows **18** V
